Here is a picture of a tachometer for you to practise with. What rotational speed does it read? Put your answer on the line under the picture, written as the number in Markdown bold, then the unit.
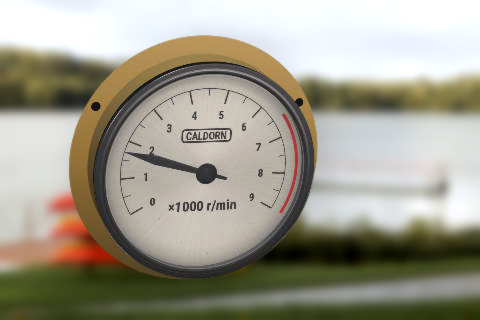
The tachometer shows **1750** rpm
